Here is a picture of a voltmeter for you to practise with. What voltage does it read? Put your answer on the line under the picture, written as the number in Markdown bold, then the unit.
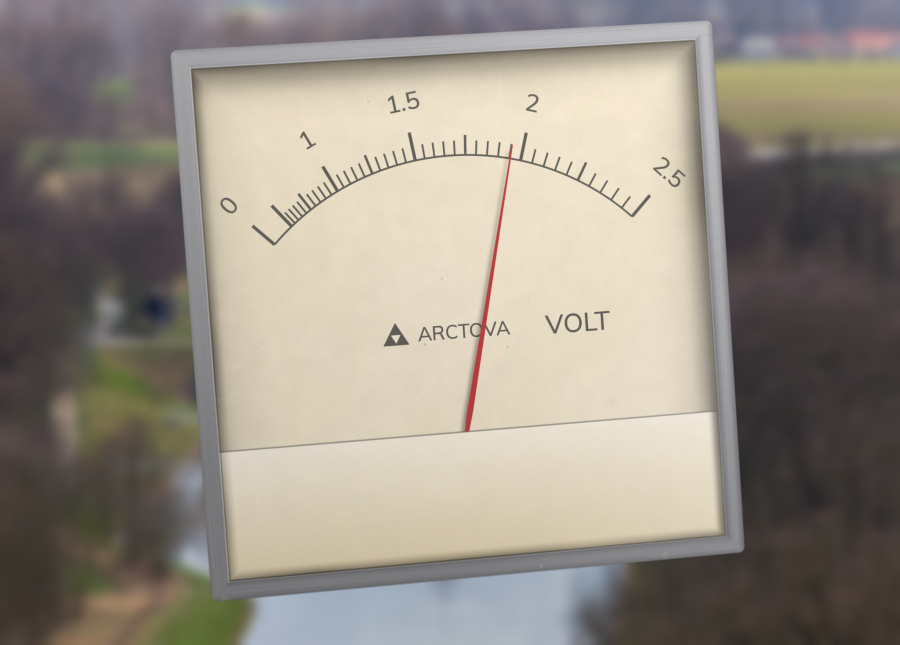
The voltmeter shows **1.95** V
